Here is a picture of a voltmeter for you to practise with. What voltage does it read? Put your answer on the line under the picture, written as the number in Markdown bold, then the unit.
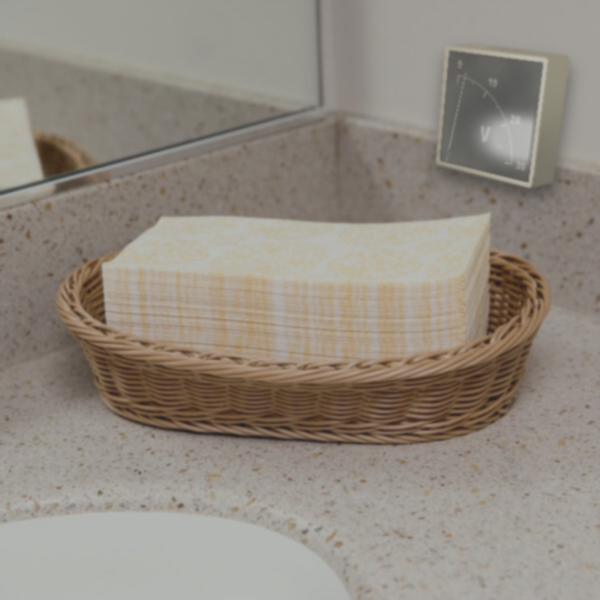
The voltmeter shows **2.5** V
